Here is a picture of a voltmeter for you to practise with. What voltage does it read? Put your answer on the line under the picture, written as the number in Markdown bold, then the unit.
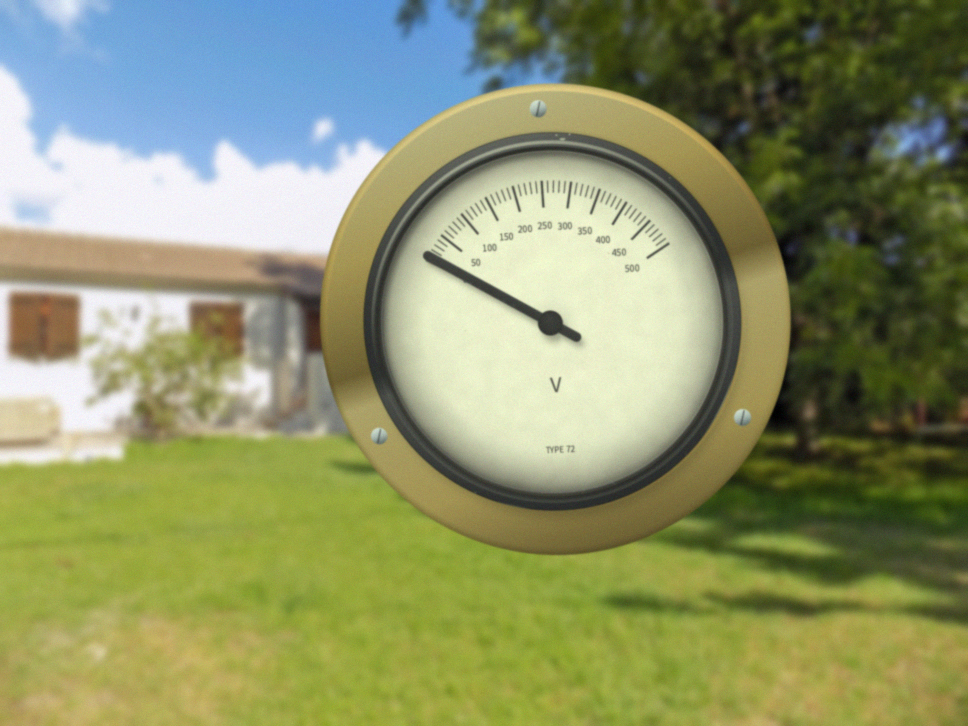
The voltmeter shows **10** V
